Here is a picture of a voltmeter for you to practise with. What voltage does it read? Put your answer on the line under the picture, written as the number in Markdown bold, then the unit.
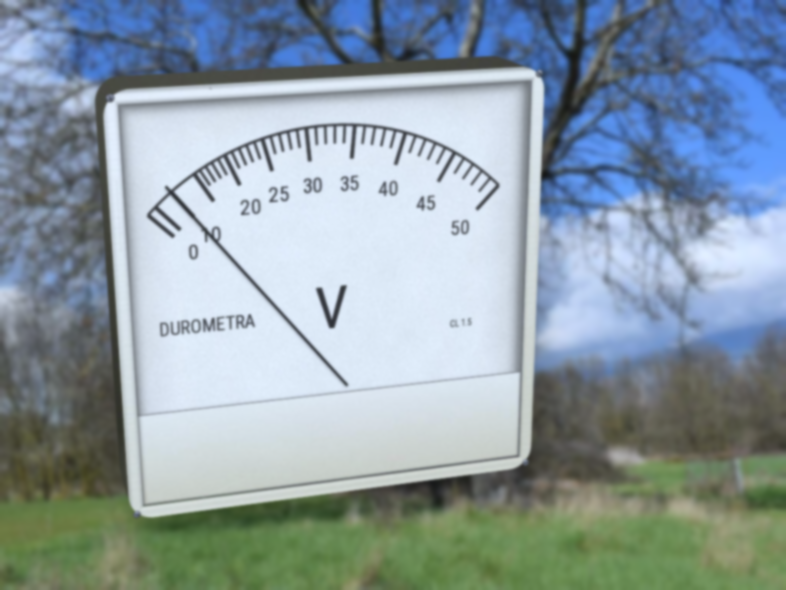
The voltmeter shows **10** V
